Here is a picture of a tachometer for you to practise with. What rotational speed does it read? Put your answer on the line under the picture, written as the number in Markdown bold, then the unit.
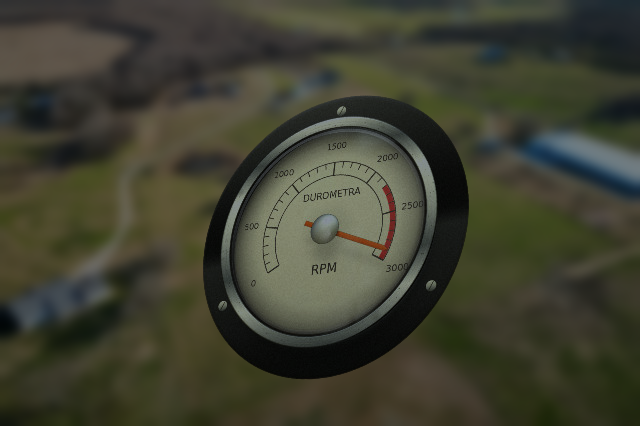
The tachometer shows **2900** rpm
